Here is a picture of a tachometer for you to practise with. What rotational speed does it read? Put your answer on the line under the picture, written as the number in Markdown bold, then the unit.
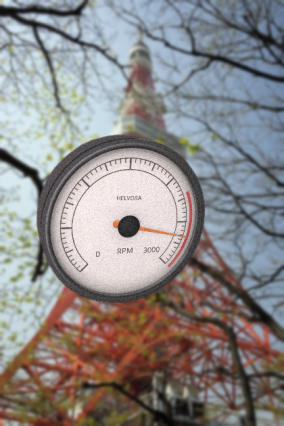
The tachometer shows **2650** rpm
